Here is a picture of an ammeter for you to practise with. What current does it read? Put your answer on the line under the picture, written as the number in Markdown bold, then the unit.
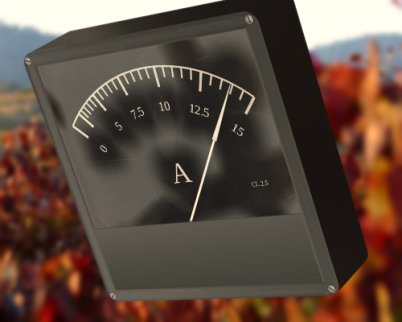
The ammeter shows **14** A
